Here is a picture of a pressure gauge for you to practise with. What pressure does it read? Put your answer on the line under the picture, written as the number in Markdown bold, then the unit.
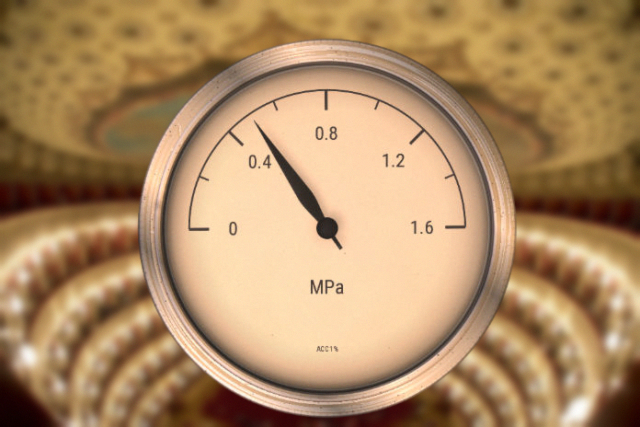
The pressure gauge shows **0.5** MPa
